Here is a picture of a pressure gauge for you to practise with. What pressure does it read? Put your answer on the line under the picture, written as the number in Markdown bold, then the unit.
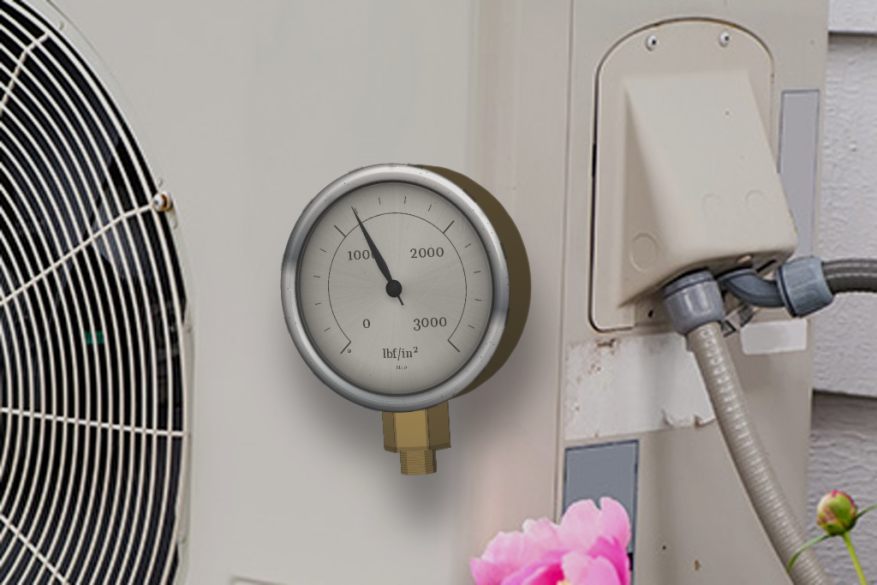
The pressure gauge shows **1200** psi
